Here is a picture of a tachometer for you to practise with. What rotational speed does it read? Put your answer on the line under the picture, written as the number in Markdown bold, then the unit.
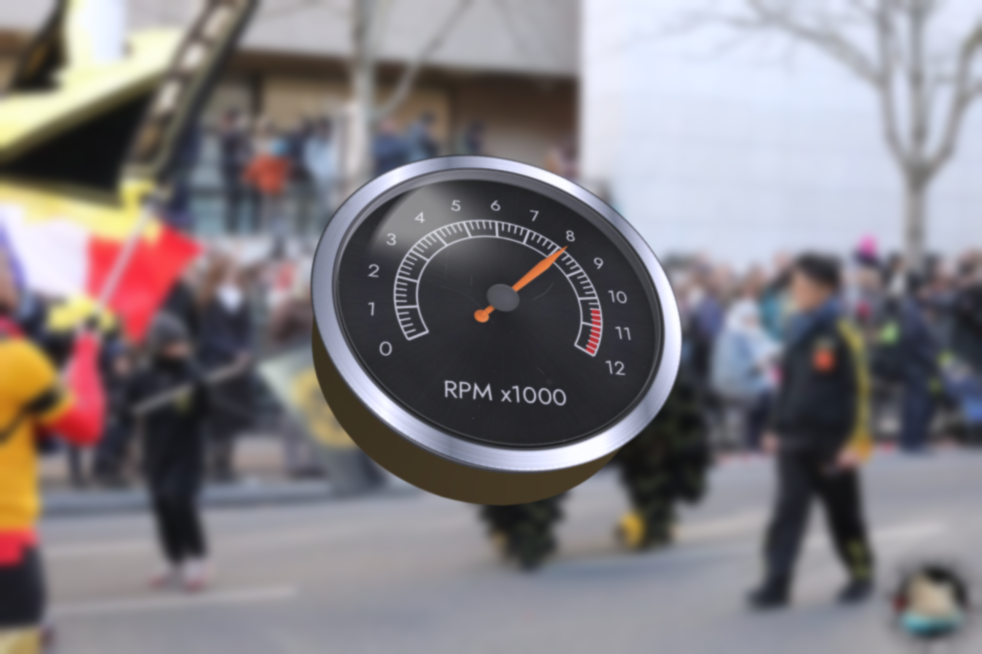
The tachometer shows **8200** rpm
